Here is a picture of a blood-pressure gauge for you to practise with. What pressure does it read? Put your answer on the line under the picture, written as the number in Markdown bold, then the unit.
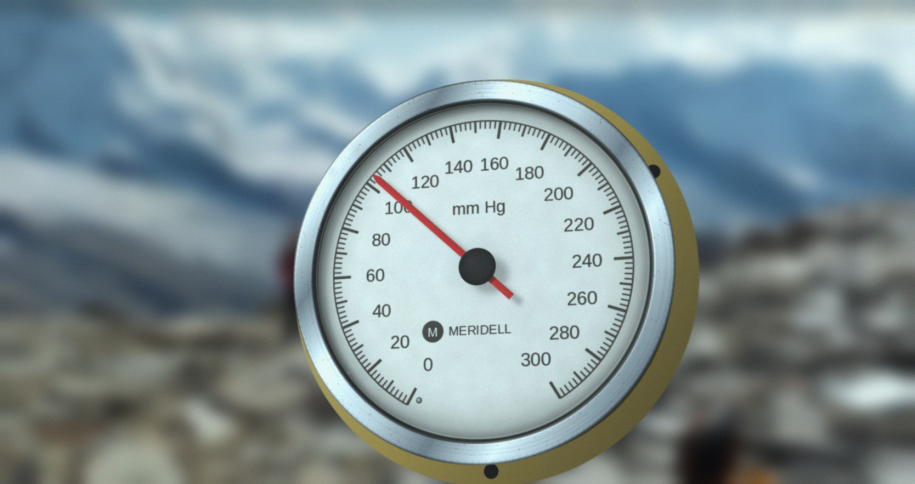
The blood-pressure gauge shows **104** mmHg
